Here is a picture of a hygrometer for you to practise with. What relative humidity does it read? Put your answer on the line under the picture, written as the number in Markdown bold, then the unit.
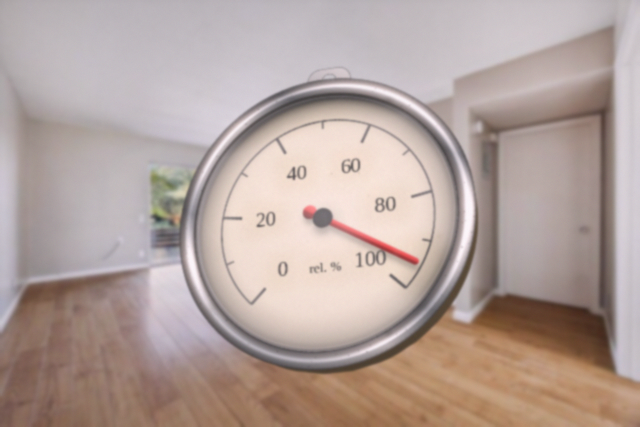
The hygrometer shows **95** %
